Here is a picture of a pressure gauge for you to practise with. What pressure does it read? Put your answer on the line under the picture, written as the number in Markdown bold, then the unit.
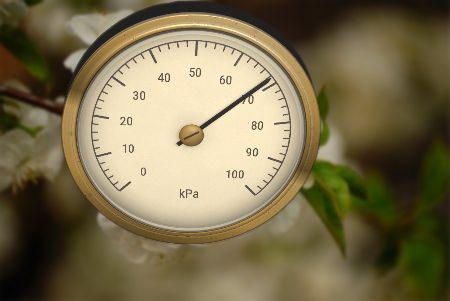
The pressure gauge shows **68** kPa
